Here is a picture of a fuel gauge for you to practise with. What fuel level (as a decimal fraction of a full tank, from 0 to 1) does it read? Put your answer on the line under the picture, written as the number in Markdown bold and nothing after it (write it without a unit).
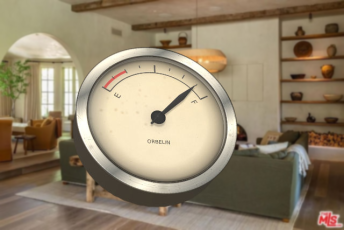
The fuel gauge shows **0.875**
